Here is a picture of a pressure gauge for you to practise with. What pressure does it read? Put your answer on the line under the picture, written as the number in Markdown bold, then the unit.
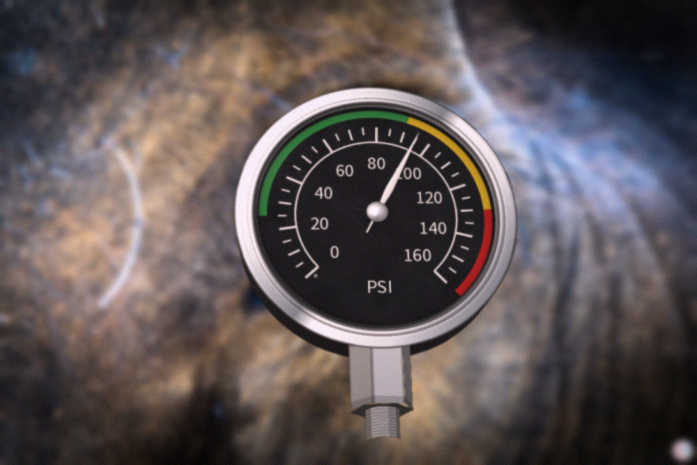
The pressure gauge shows **95** psi
